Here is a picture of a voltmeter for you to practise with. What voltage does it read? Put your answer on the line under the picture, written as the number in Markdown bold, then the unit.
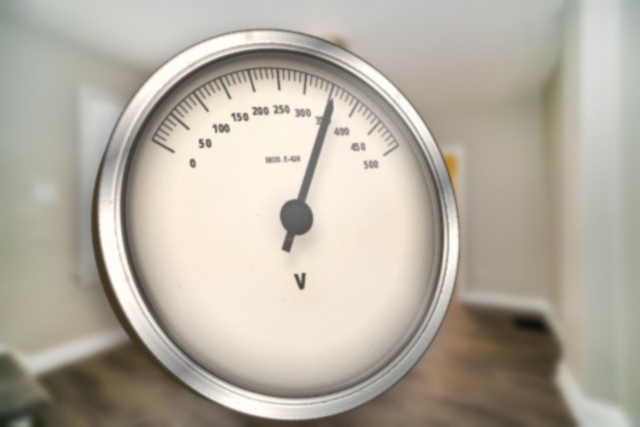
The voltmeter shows **350** V
